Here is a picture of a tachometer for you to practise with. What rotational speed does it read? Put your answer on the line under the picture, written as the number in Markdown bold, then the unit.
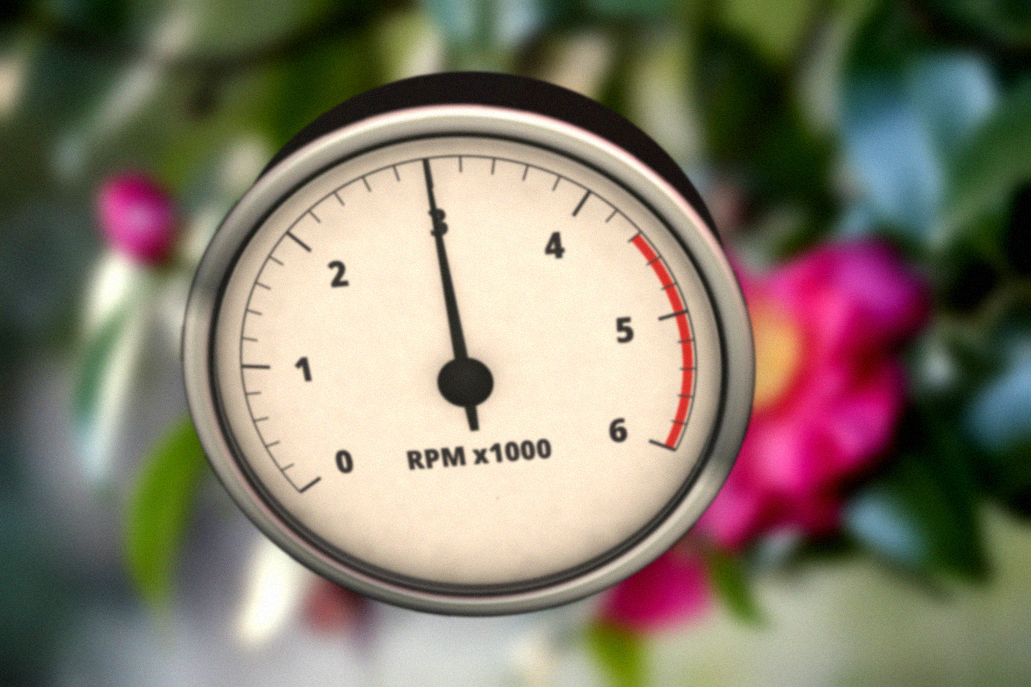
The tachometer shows **3000** rpm
